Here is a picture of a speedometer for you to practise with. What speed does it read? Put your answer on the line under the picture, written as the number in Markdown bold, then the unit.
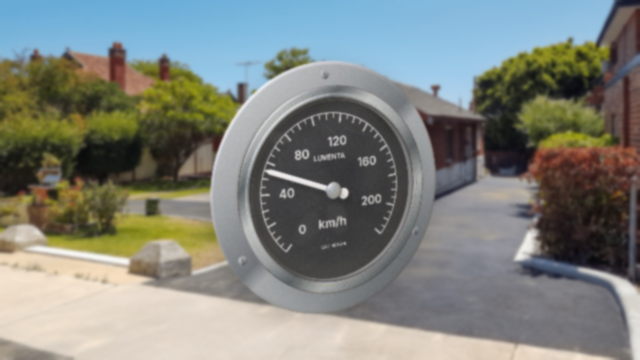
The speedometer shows **55** km/h
